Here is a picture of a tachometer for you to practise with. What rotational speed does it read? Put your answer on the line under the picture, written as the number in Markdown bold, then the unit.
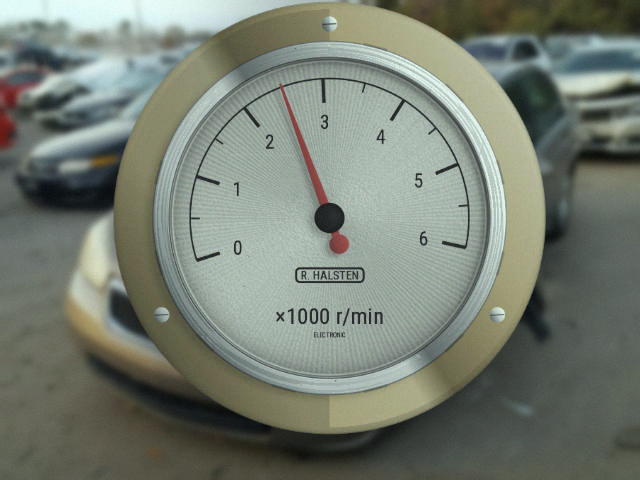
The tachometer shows **2500** rpm
